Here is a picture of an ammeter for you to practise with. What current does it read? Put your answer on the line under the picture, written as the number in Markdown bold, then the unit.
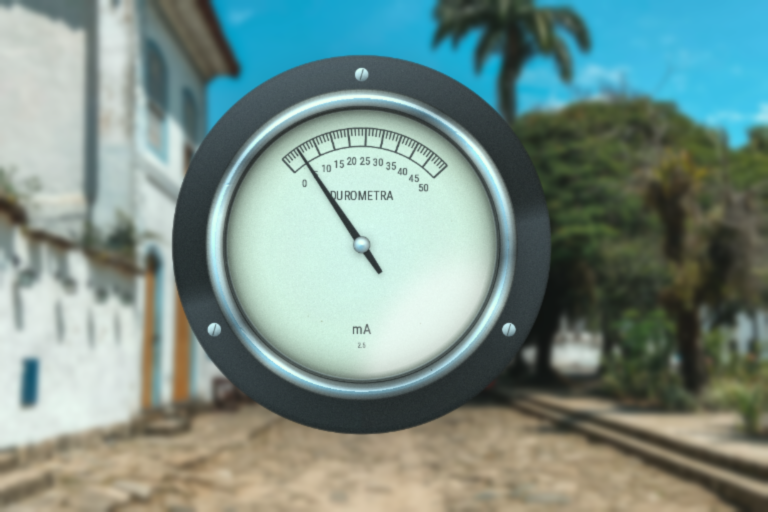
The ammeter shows **5** mA
